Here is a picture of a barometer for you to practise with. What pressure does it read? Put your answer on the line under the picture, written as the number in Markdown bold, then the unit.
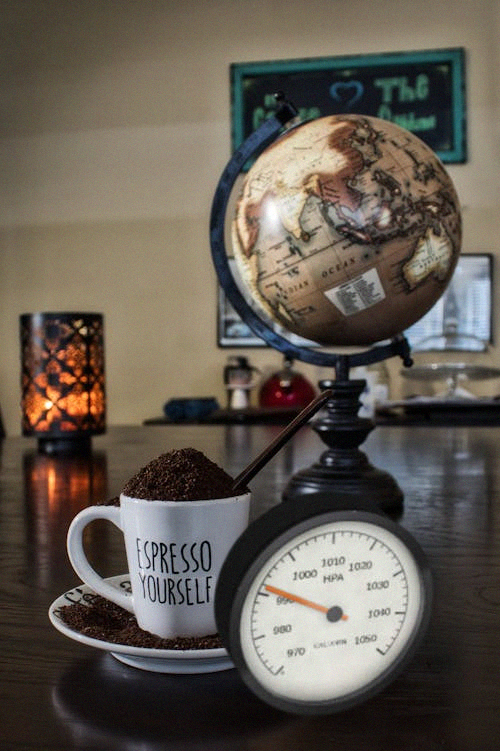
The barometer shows **992** hPa
